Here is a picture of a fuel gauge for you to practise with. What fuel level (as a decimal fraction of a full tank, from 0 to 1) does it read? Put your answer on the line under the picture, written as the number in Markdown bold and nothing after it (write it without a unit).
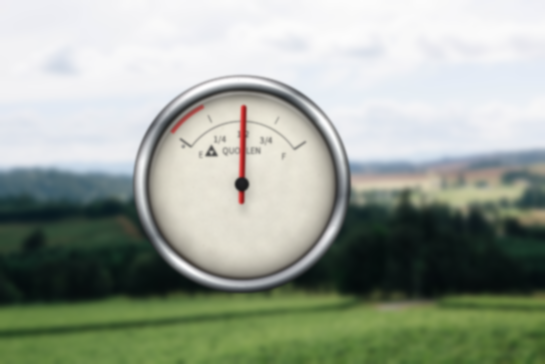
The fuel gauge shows **0.5**
